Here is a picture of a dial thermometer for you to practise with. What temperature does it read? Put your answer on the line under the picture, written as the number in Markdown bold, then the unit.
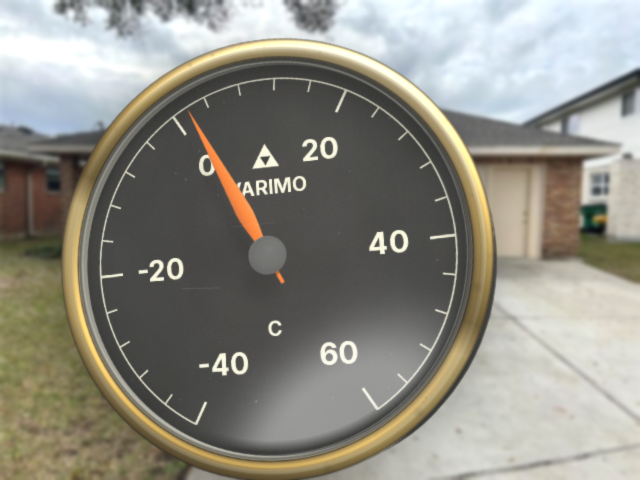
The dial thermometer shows **2** °C
